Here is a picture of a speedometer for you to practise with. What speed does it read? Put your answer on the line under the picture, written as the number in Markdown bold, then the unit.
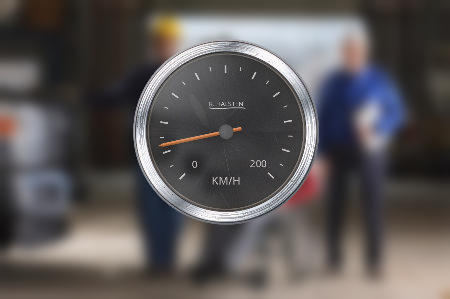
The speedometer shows **25** km/h
